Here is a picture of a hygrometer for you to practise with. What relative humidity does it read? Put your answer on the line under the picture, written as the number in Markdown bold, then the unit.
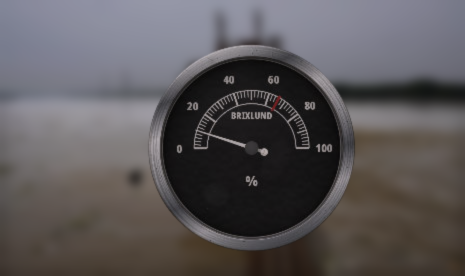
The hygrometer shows **10** %
